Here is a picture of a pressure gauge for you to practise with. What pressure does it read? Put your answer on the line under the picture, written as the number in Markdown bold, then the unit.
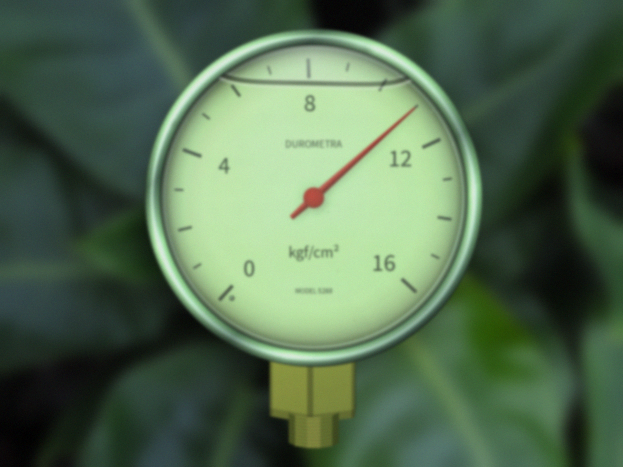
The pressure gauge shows **11** kg/cm²
